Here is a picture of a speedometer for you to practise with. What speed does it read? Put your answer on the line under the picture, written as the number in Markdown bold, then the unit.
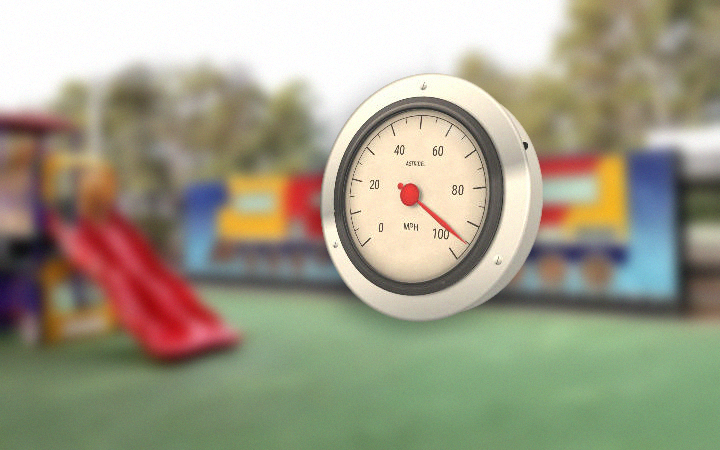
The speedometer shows **95** mph
